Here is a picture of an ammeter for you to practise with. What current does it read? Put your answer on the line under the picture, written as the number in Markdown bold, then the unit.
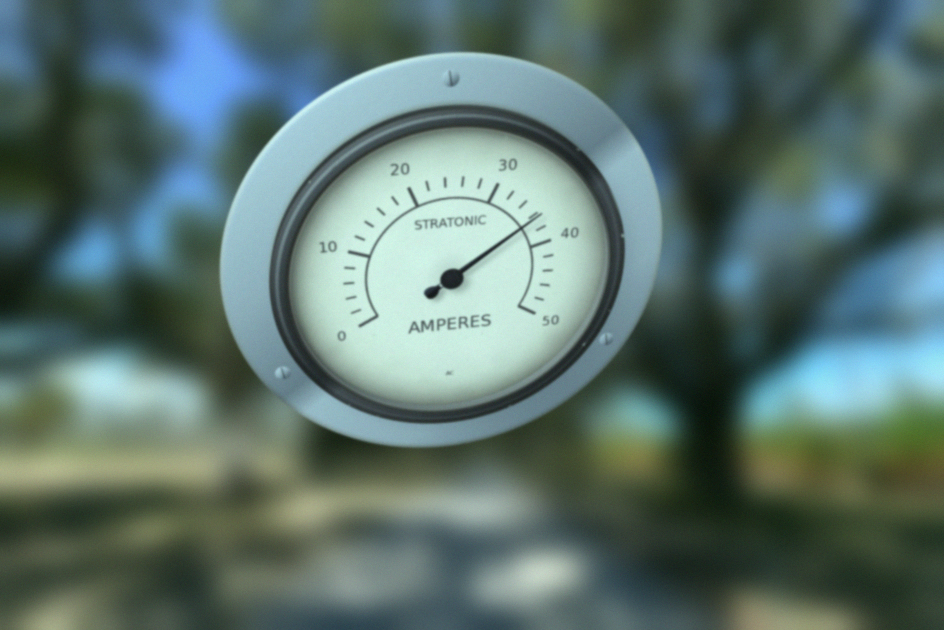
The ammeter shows **36** A
